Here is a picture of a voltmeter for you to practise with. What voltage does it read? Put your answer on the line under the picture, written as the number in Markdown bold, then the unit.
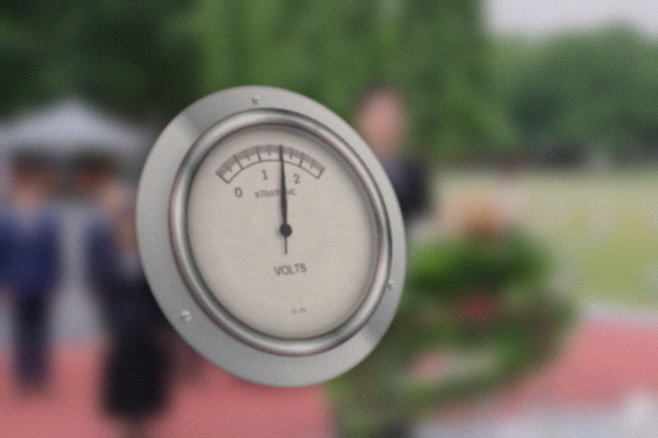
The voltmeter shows **1.5** V
